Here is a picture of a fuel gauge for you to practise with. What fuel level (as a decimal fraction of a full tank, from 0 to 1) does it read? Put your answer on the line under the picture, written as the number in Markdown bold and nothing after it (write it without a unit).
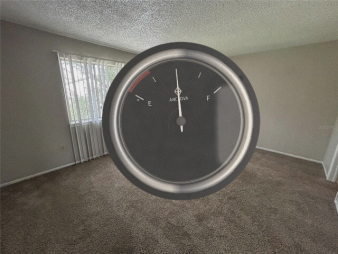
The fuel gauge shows **0.5**
